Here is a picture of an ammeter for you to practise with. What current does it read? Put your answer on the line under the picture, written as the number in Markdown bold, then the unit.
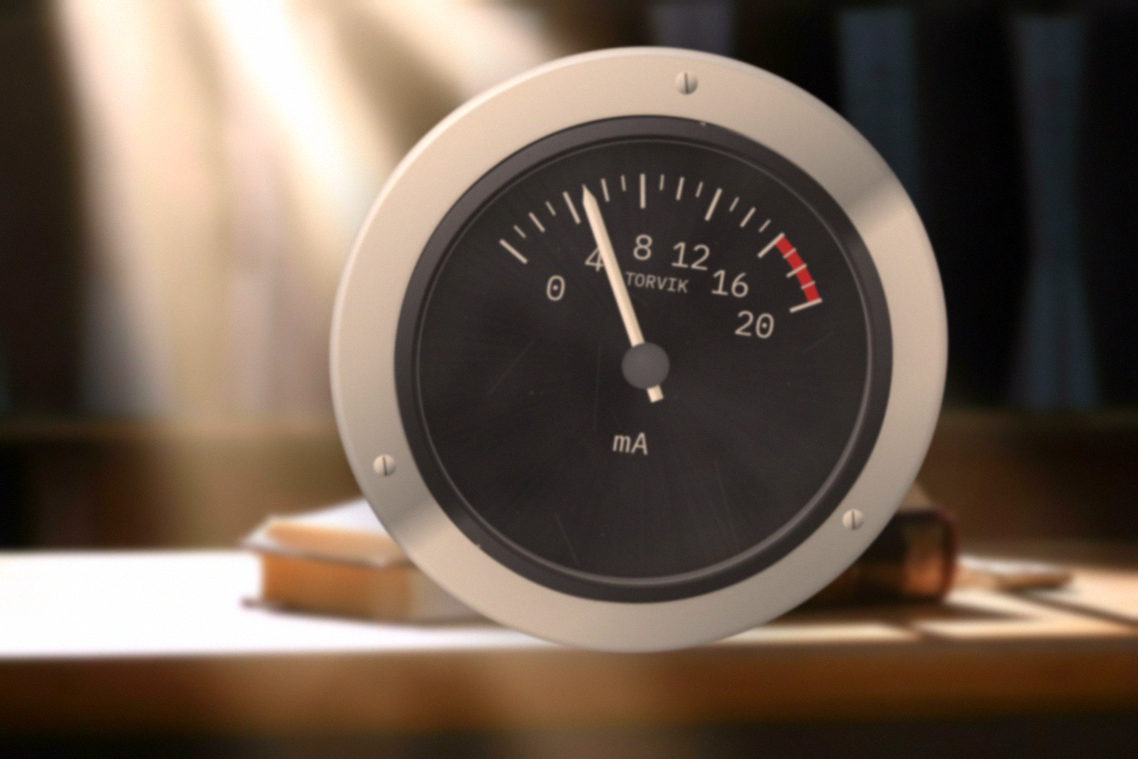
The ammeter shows **5** mA
